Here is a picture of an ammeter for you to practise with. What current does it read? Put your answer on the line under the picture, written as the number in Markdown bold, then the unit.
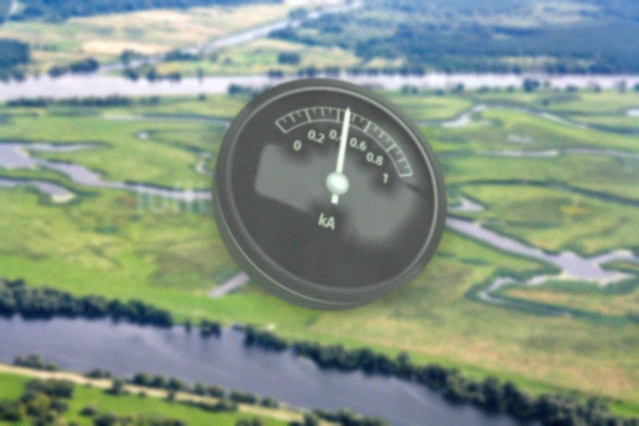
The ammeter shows **0.45** kA
